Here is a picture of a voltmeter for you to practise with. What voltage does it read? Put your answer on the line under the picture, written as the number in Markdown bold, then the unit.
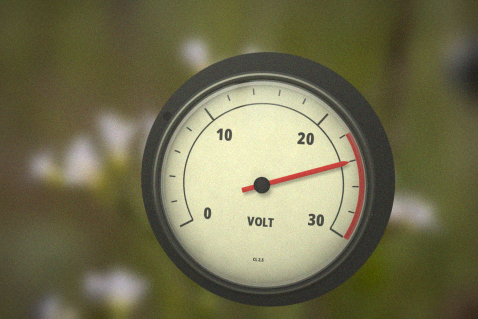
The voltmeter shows **24** V
